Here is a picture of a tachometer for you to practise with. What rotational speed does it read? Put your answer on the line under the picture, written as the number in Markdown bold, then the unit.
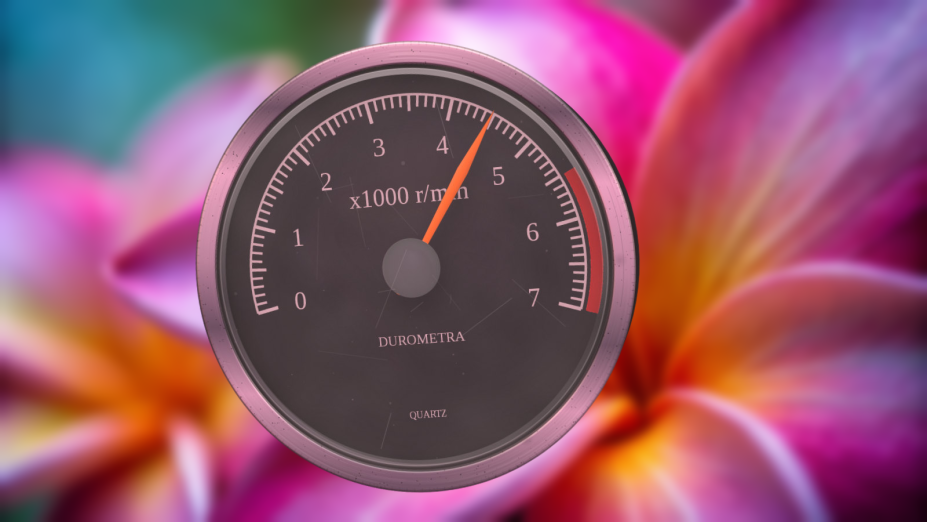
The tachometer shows **4500** rpm
